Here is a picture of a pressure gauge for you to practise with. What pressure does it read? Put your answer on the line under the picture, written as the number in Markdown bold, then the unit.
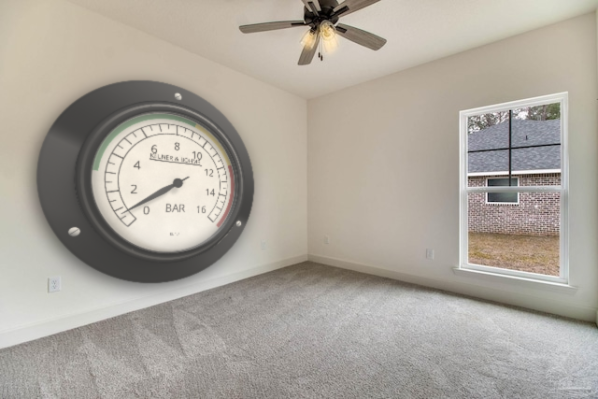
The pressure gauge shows **0.75** bar
